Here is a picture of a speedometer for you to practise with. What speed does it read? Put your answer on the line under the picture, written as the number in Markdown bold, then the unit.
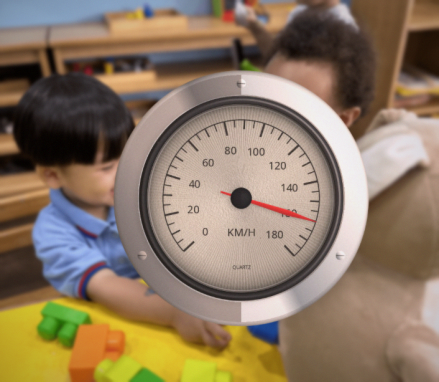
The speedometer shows **160** km/h
